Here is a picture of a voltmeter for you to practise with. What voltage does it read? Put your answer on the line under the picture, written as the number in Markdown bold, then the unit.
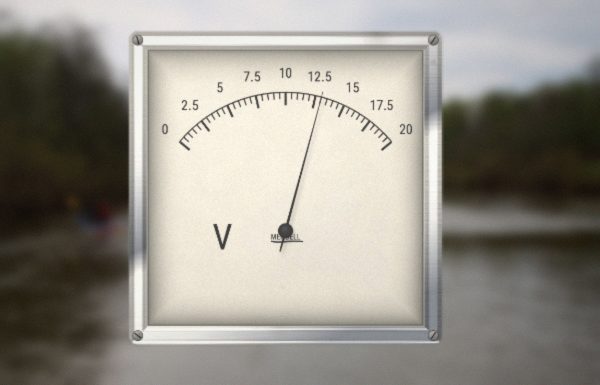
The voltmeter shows **13** V
